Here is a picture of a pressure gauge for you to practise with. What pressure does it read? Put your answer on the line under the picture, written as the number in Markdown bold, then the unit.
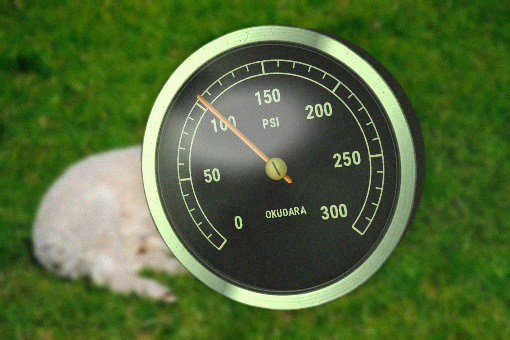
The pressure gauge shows **105** psi
